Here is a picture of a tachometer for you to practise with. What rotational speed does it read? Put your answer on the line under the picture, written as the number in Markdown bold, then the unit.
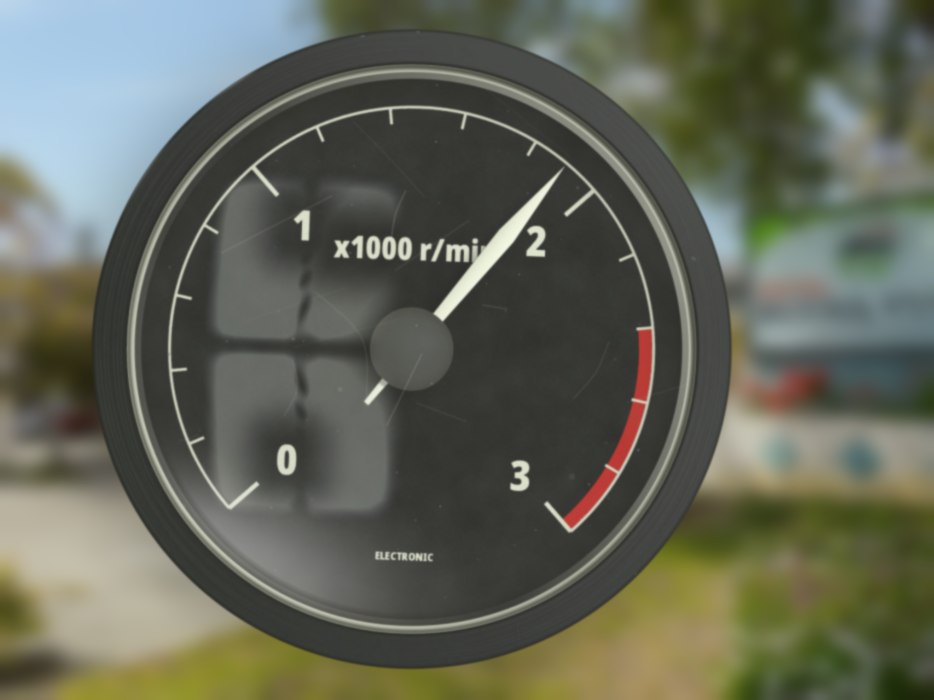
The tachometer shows **1900** rpm
